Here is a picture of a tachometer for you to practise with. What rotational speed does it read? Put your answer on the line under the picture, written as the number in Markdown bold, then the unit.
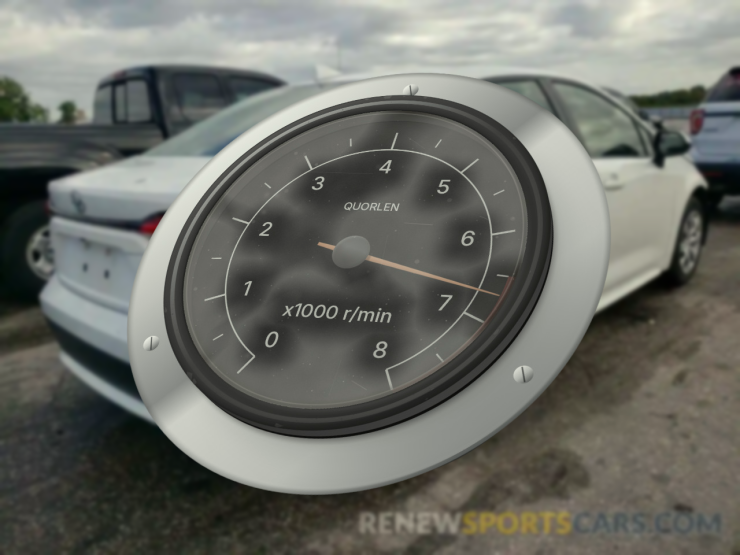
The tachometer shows **6750** rpm
